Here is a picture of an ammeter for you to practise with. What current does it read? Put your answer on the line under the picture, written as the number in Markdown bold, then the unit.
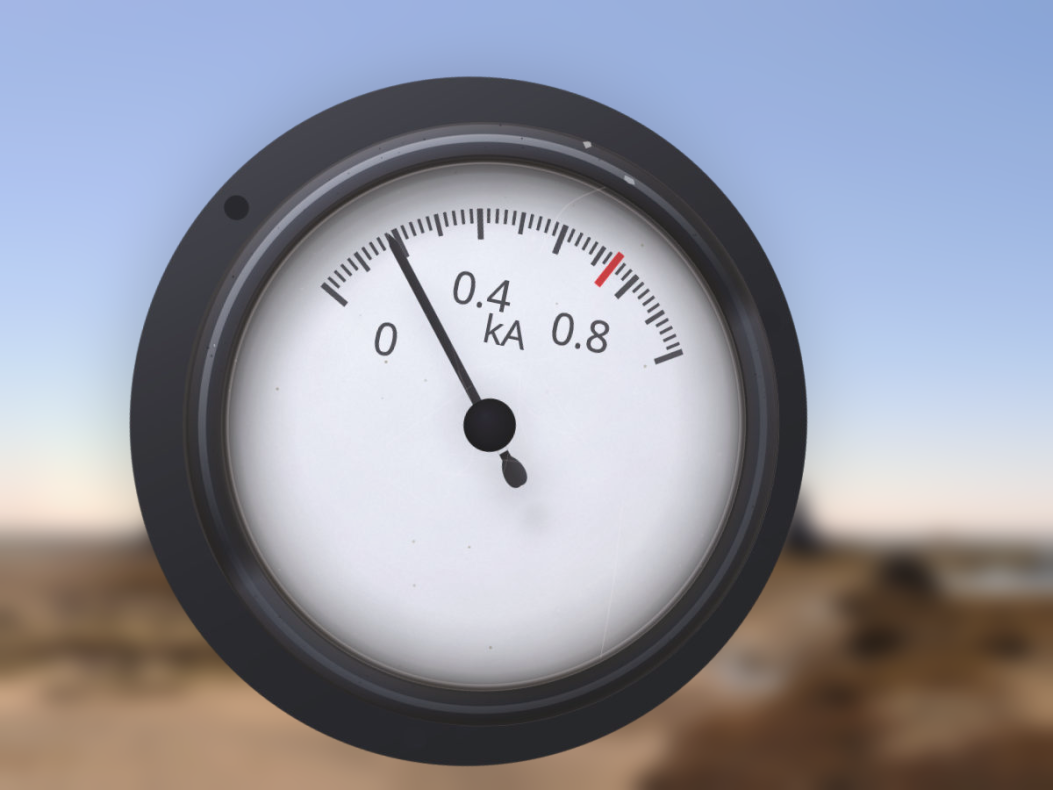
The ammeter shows **0.18** kA
